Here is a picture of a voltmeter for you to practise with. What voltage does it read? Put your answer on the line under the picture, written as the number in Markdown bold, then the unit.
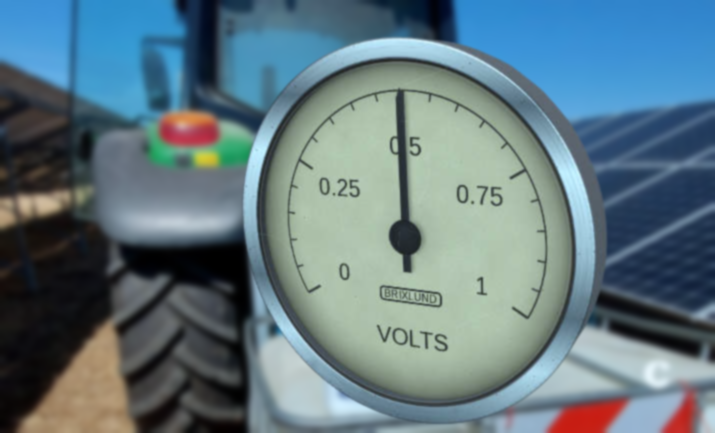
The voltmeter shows **0.5** V
